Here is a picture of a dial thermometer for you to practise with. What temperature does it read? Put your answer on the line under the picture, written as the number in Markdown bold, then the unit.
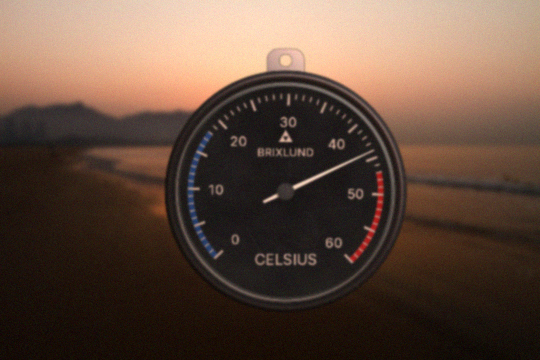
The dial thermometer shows **44** °C
